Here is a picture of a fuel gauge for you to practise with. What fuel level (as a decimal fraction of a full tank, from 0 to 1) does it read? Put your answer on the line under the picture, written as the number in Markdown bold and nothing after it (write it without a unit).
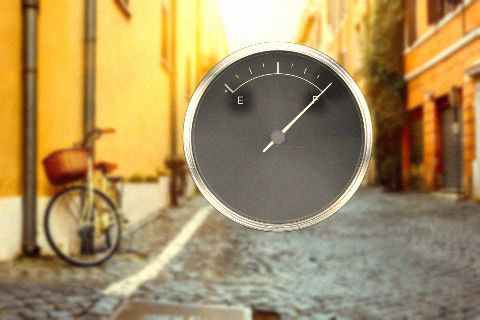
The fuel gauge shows **1**
